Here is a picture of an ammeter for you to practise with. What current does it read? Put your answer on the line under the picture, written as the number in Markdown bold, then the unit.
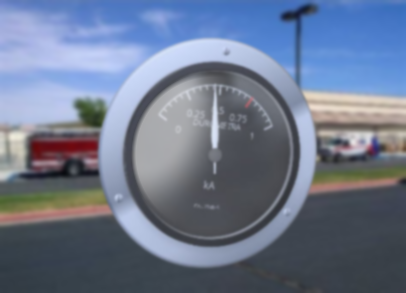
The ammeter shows **0.45** kA
